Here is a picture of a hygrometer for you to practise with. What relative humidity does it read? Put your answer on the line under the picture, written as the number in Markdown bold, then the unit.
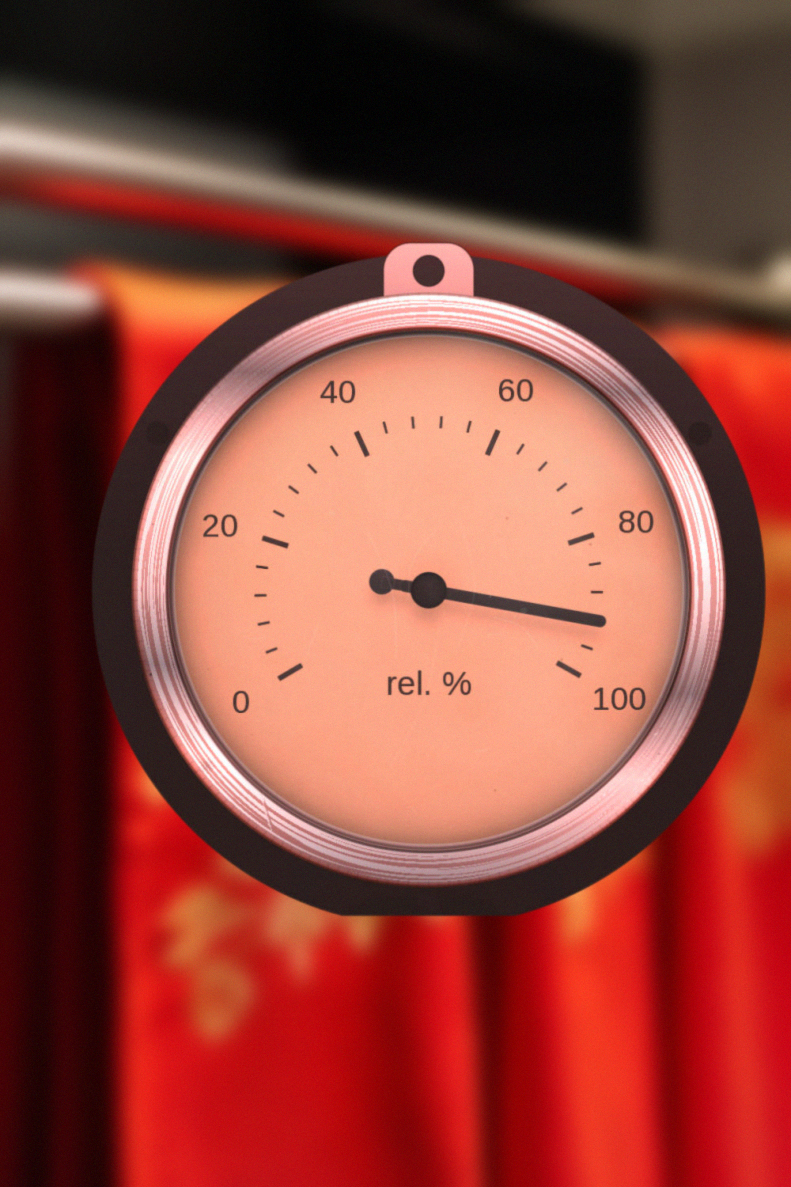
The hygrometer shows **92** %
